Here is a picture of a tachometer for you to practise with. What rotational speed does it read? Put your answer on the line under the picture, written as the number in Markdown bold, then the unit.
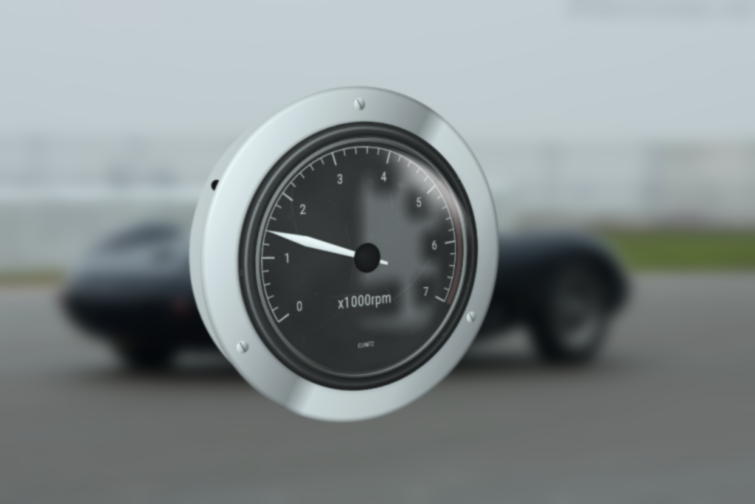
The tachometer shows **1400** rpm
